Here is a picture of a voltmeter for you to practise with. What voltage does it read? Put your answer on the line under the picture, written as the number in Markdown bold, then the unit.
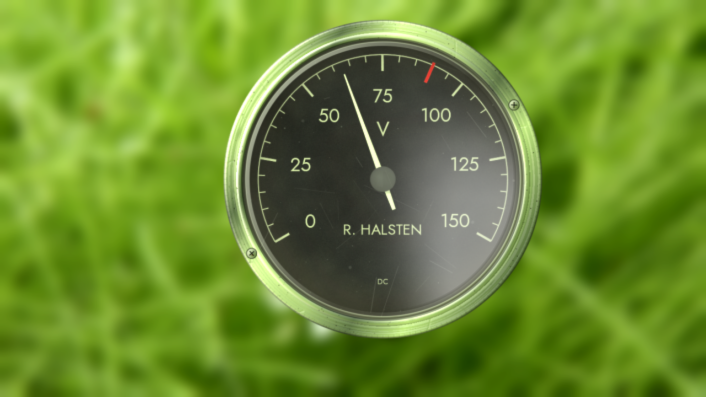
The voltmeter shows **62.5** V
